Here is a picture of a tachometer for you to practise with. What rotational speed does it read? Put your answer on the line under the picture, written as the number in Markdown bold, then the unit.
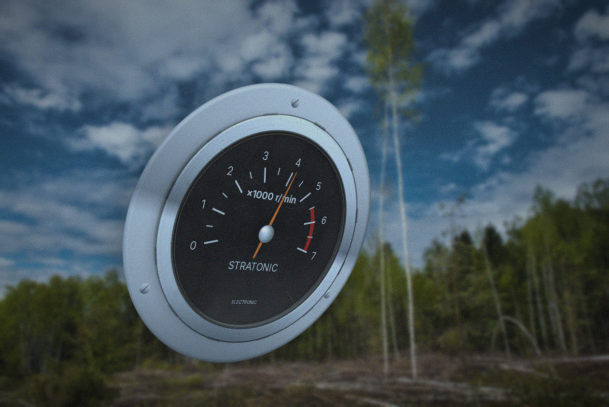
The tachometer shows **4000** rpm
